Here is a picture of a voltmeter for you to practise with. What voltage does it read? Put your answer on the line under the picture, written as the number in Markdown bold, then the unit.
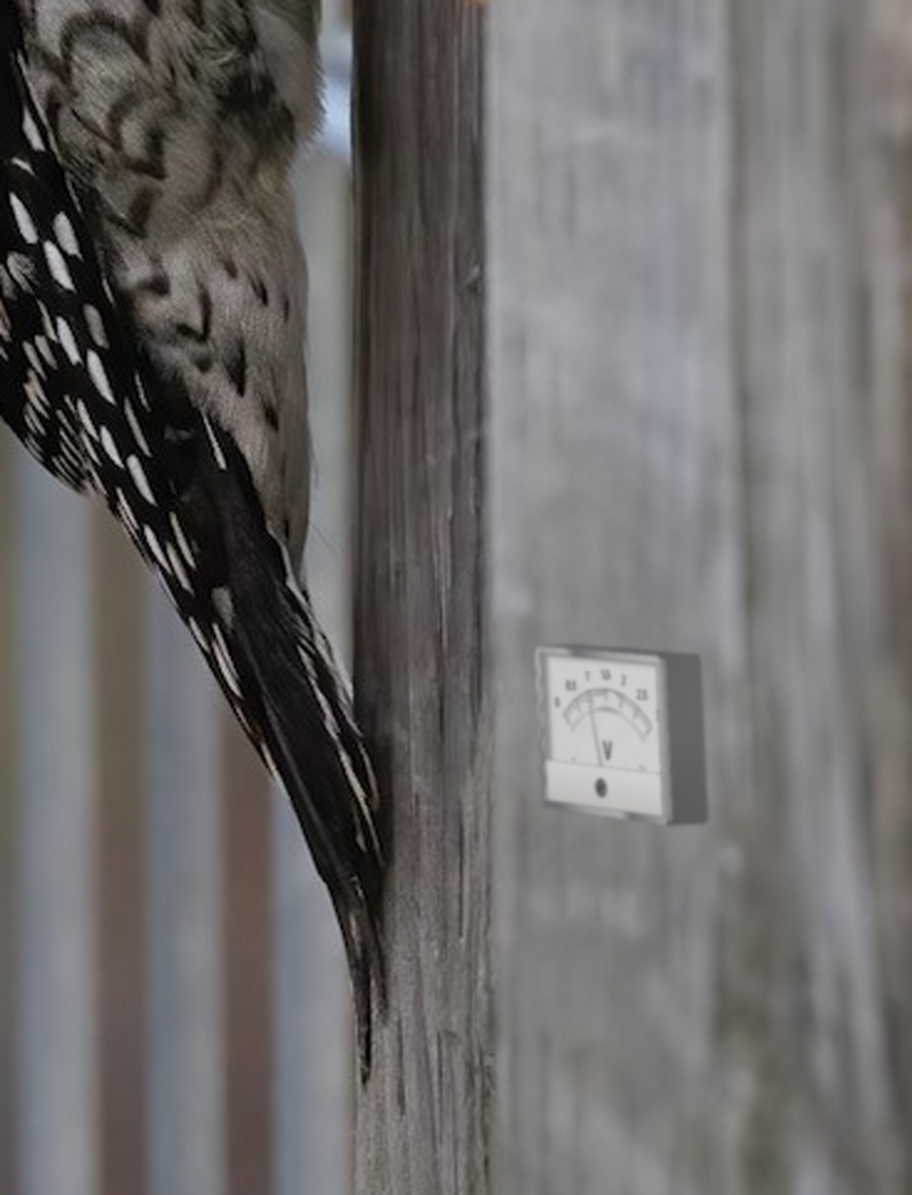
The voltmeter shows **1** V
